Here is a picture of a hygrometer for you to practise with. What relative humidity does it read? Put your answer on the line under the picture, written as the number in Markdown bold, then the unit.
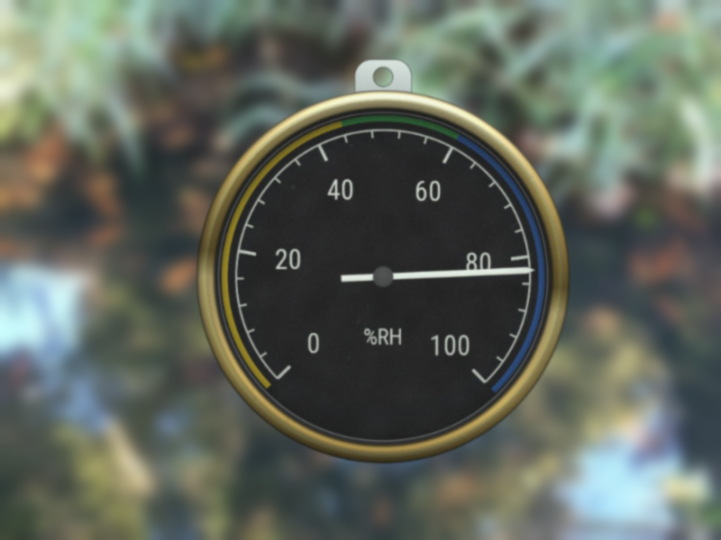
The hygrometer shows **82** %
